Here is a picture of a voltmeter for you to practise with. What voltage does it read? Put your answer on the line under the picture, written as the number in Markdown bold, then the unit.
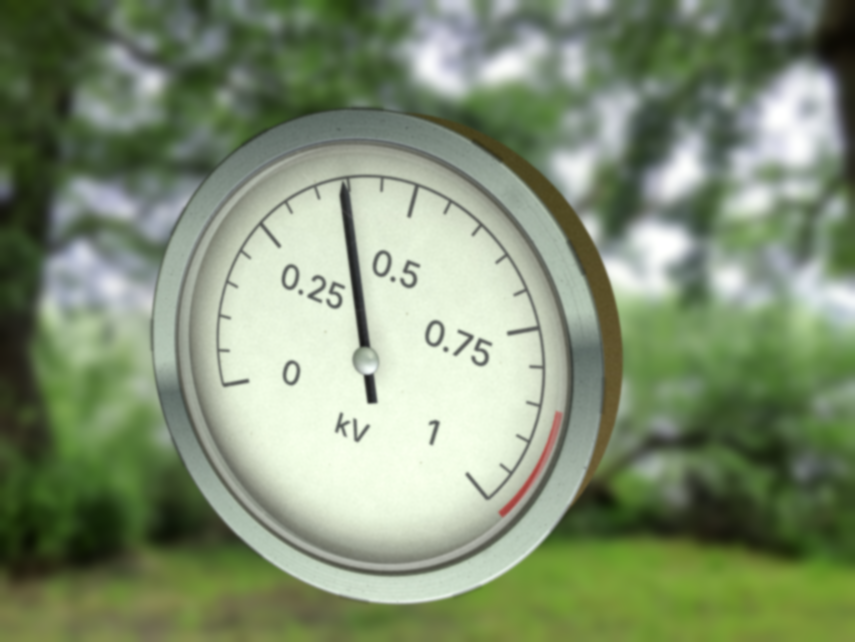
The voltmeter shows **0.4** kV
